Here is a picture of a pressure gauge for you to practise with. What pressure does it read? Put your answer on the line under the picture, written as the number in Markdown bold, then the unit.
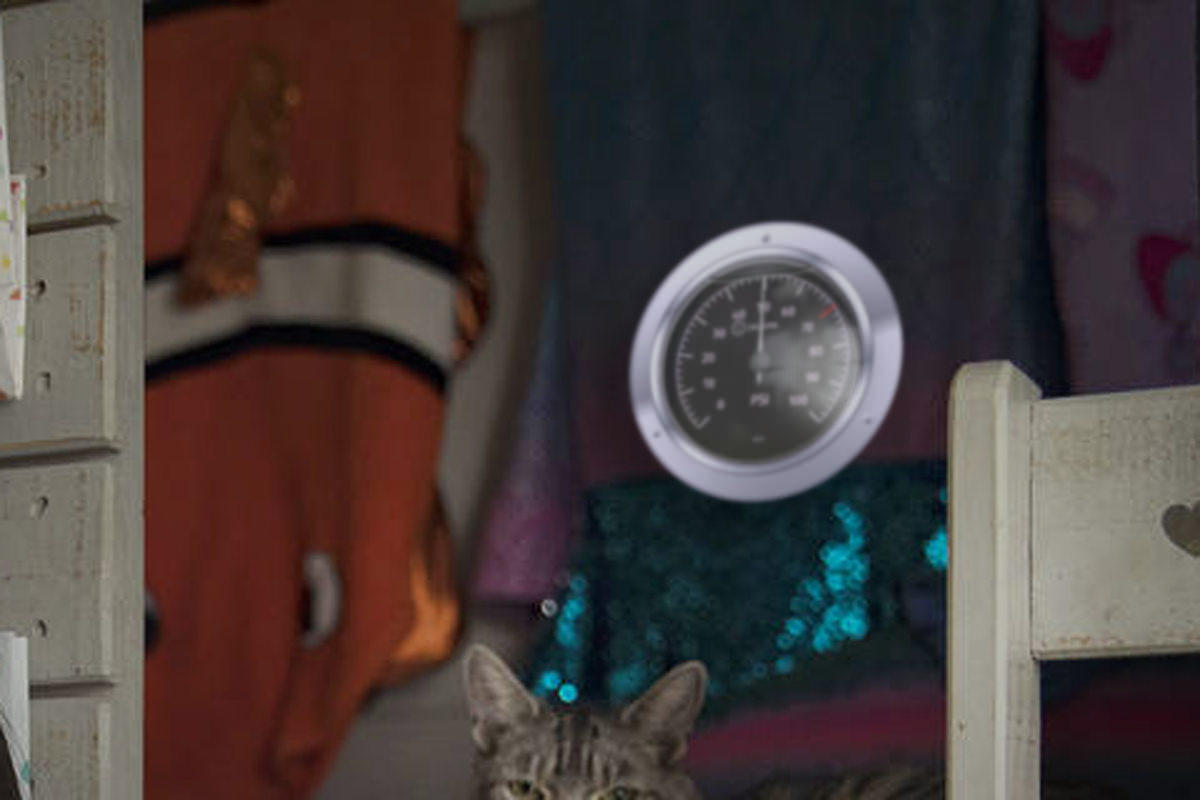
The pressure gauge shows **50** psi
